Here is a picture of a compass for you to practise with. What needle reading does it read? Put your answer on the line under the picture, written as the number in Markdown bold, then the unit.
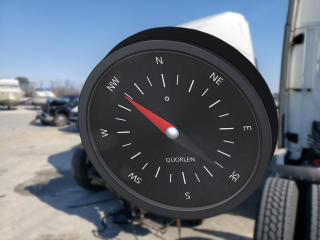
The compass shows **315** °
